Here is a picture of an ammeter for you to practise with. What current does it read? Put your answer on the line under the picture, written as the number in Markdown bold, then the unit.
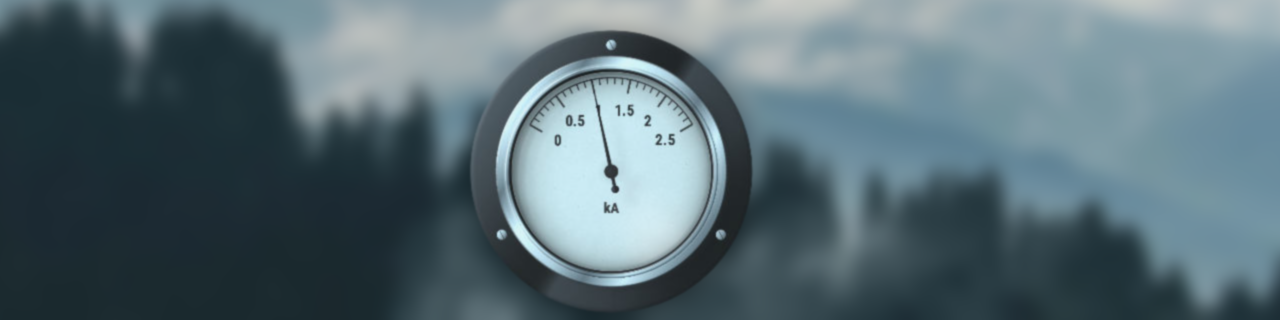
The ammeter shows **1** kA
